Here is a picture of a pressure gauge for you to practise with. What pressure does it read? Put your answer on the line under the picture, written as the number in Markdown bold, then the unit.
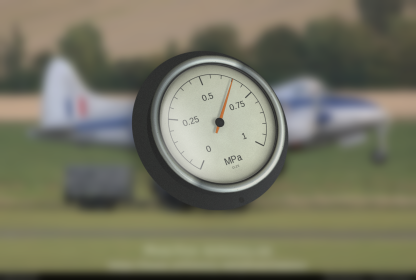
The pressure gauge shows **0.65** MPa
